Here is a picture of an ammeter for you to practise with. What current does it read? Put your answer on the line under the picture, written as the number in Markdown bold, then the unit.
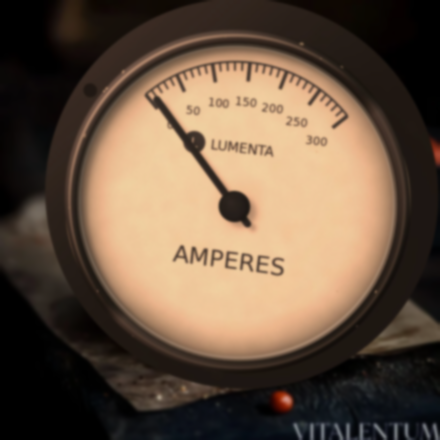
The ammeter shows **10** A
